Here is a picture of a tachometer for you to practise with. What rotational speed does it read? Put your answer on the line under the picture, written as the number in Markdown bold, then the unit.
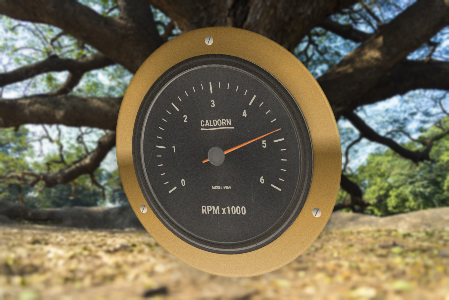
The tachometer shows **4800** rpm
